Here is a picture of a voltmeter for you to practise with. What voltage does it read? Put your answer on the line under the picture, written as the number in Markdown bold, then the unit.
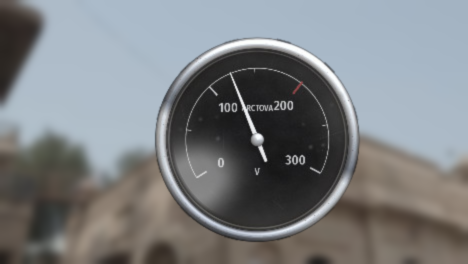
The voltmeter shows **125** V
